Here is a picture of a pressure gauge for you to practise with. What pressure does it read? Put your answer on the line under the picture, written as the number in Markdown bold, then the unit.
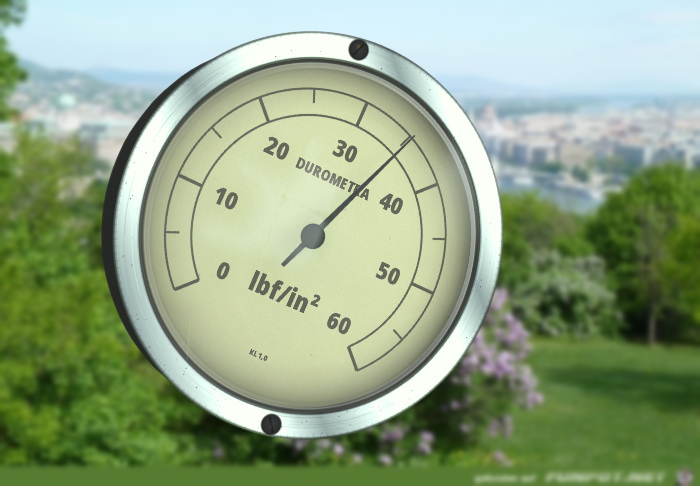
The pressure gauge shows **35** psi
